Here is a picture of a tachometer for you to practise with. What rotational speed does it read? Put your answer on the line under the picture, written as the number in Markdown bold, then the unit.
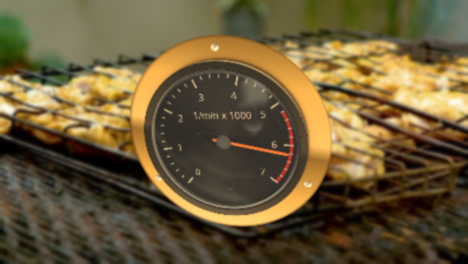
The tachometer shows **6200** rpm
